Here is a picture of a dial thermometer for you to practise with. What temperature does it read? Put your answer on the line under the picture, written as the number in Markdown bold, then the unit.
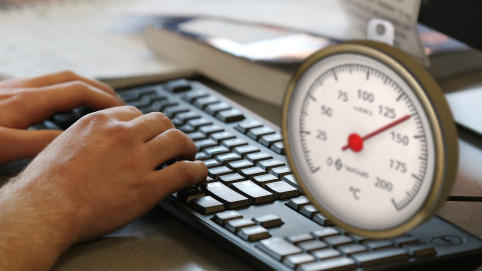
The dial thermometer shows **137.5** °C
